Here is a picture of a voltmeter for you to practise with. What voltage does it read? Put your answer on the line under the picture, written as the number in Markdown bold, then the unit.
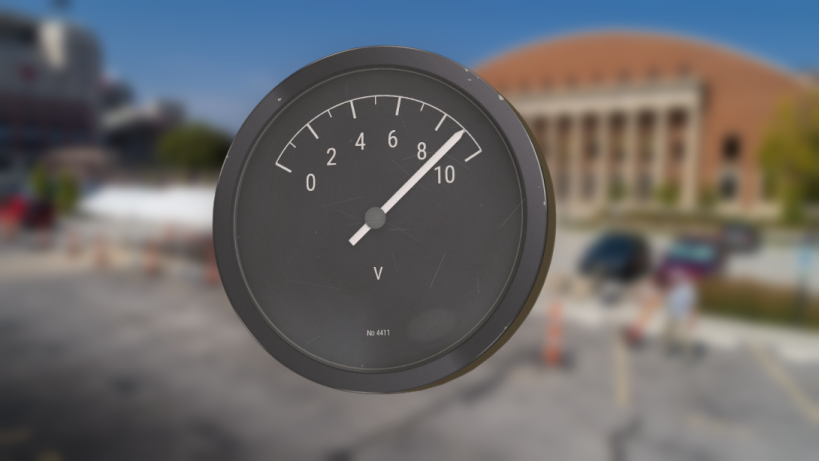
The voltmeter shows **9** V
